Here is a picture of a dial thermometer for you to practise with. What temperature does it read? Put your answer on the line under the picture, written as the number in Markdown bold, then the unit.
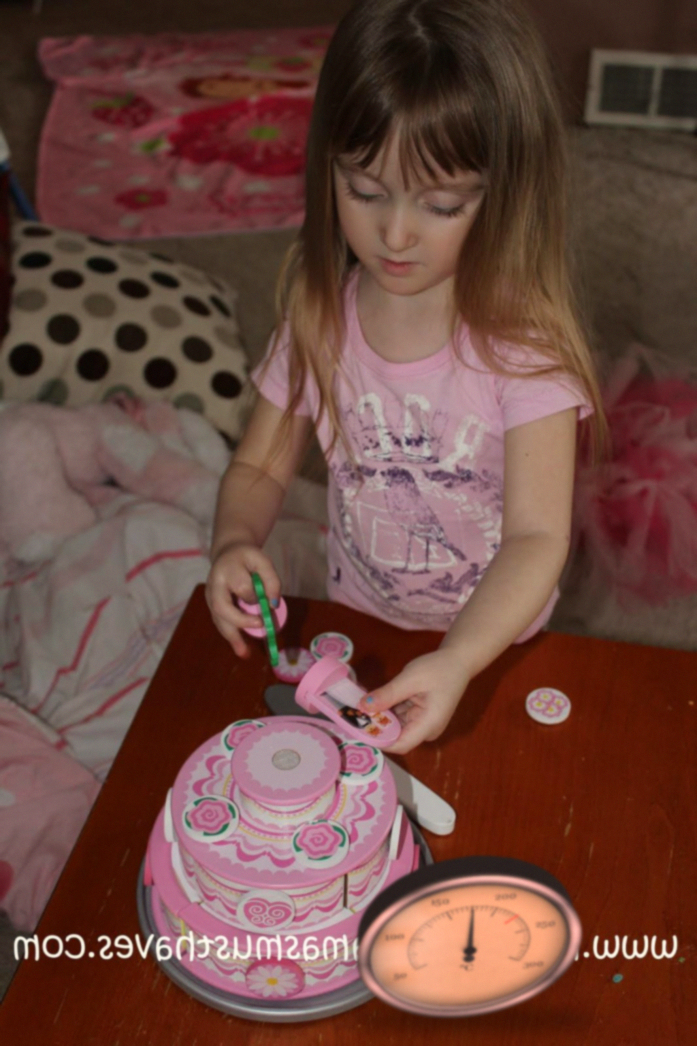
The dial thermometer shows **175** °C
